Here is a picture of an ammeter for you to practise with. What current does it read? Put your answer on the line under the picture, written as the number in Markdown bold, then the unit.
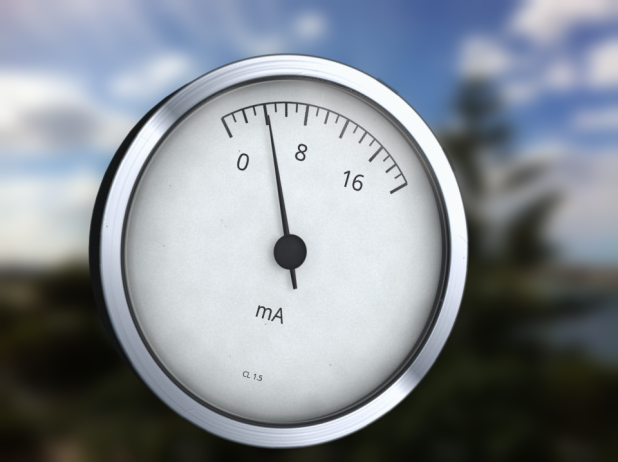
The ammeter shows **4** mA
